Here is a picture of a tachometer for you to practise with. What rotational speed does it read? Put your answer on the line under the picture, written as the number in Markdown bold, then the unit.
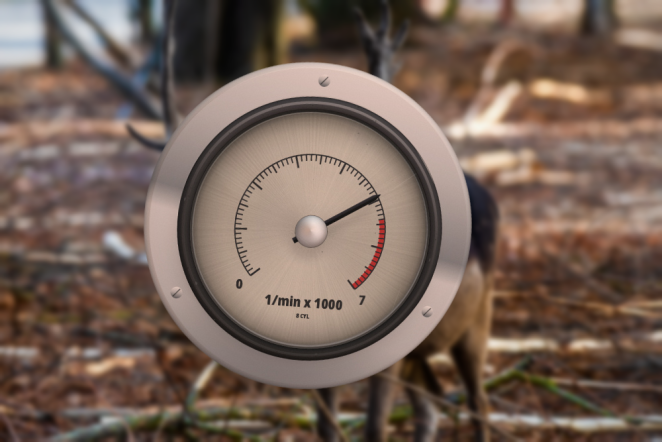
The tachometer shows **4900** rpm
